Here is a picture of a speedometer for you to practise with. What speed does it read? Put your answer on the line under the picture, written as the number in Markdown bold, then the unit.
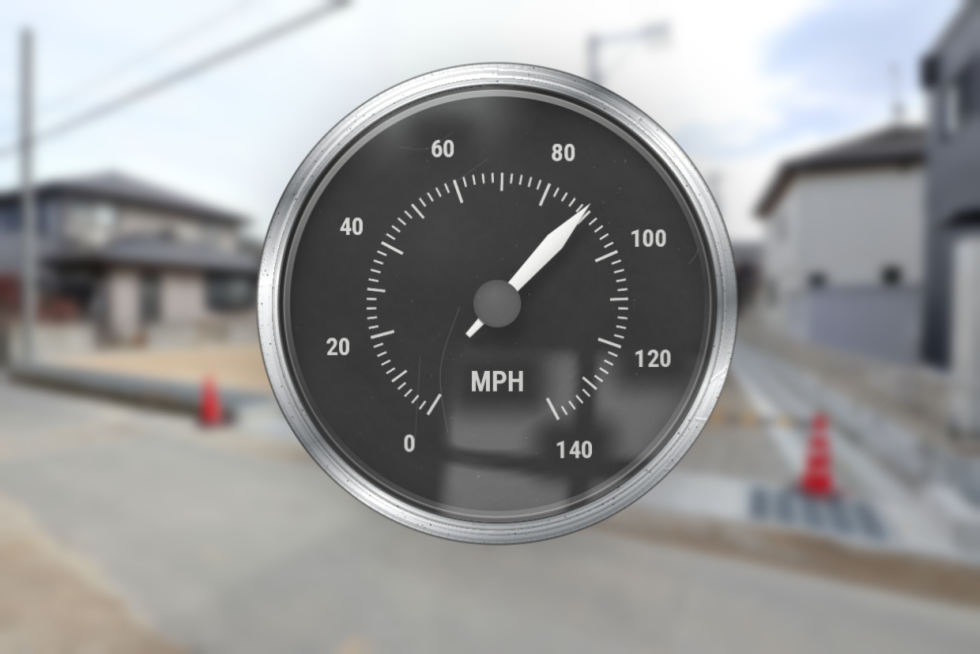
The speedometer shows **89** mph
